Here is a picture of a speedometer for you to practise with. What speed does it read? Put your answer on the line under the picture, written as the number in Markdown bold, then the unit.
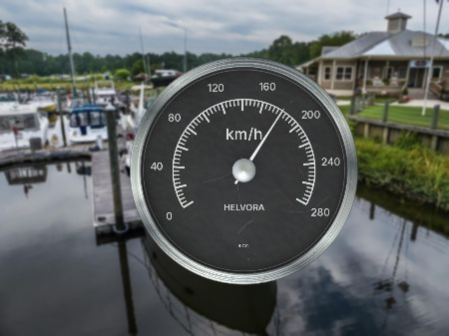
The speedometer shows **180** km/h
